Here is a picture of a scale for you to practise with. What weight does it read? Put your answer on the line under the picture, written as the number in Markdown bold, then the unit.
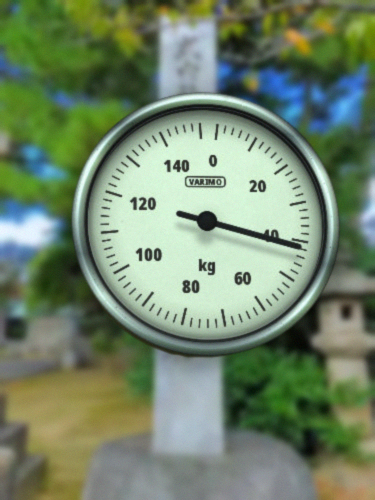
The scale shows **42** kg
